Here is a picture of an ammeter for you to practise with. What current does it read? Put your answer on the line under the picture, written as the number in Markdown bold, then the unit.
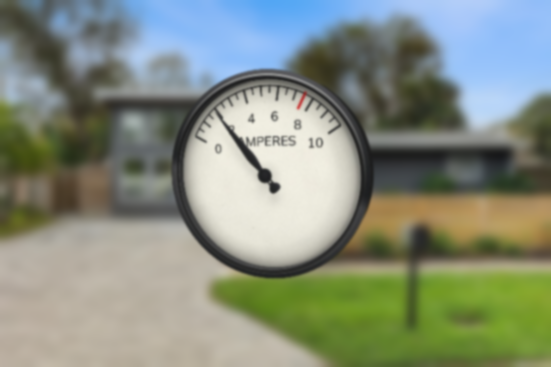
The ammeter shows **2** A
